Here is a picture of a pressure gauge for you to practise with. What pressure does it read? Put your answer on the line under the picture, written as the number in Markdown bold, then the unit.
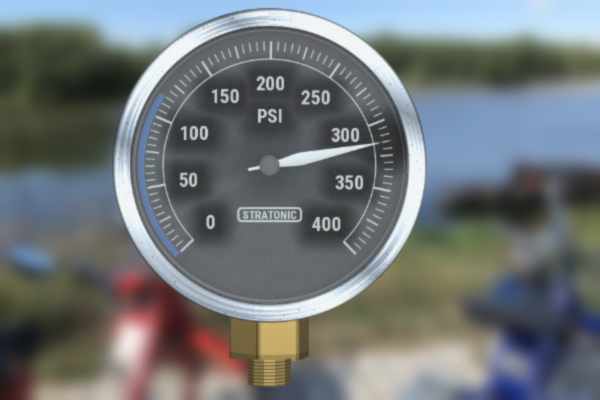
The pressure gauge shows **315** psi
